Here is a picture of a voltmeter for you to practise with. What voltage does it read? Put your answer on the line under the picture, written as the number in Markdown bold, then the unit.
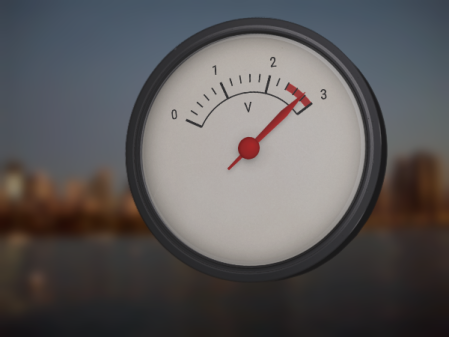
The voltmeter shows **2.8** V
